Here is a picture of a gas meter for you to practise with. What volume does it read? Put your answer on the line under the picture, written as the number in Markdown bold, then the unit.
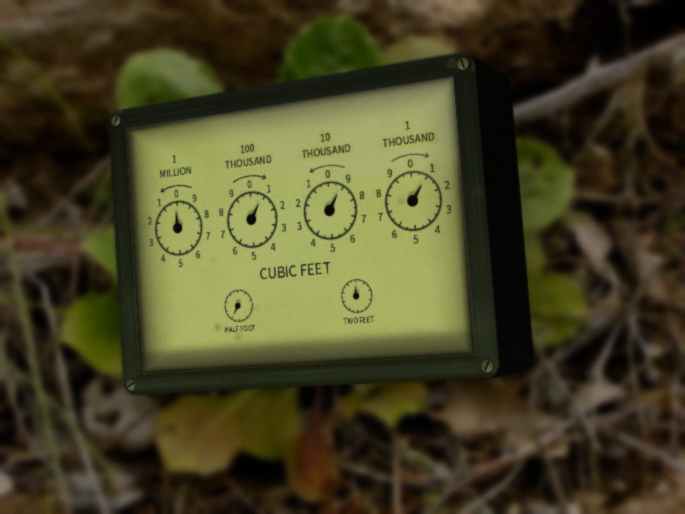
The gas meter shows **9100** ft³
